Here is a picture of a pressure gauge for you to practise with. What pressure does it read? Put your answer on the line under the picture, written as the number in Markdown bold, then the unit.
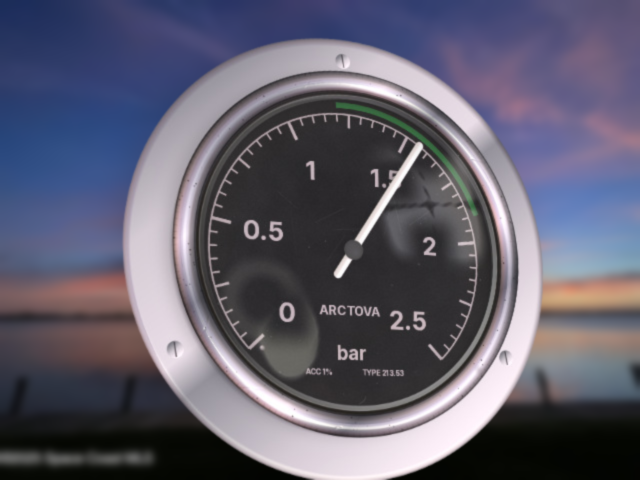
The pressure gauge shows **1.55** bar
